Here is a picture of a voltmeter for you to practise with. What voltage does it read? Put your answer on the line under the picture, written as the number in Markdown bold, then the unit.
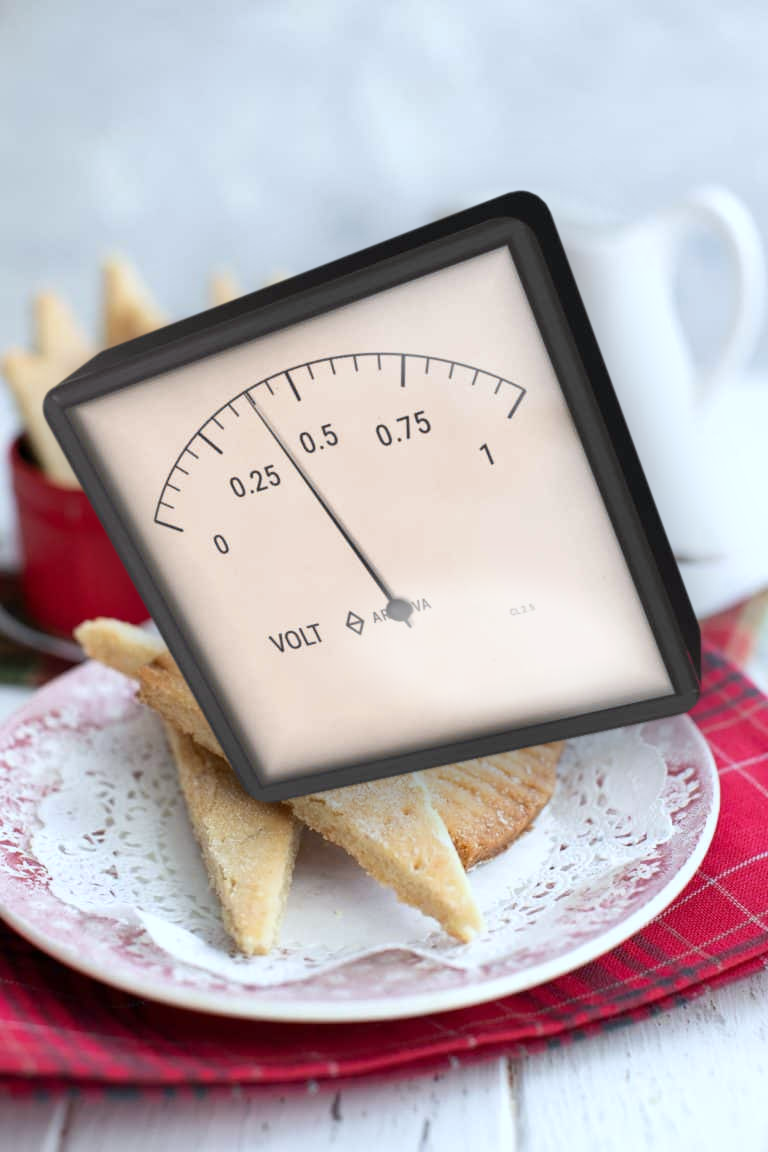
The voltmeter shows **0.4** V
